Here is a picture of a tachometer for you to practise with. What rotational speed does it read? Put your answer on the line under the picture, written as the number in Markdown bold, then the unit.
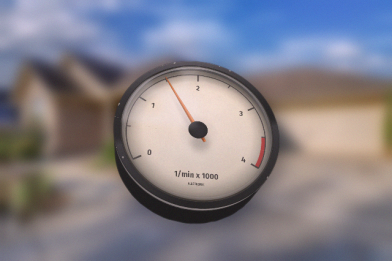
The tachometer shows **1500** rpm
